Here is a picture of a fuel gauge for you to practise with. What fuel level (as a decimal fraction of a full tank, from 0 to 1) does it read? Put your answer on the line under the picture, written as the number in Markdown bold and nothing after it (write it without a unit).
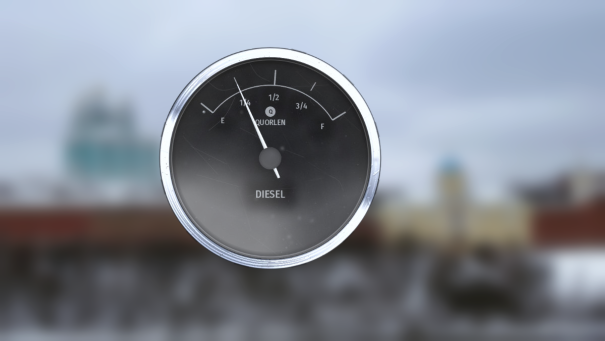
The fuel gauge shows **0.25**
